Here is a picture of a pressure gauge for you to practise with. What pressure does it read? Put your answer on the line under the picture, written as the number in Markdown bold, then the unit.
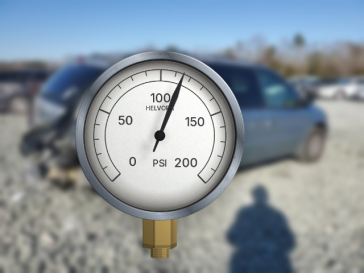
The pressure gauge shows **115** psi
